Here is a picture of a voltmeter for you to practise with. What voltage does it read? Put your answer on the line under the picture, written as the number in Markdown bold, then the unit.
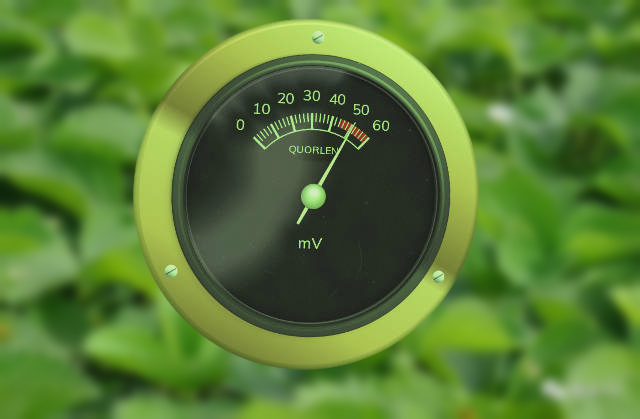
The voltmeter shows **50** mV
